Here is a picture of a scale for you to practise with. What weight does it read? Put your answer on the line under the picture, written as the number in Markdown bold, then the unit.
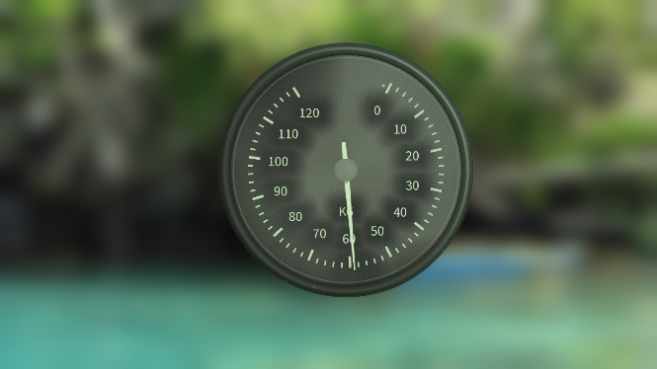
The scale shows **59** kg
